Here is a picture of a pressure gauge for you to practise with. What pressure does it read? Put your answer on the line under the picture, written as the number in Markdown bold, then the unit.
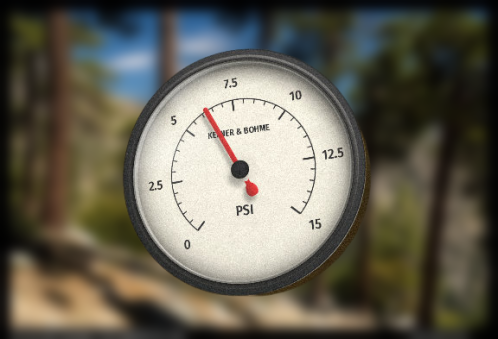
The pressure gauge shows **6.25** psi
